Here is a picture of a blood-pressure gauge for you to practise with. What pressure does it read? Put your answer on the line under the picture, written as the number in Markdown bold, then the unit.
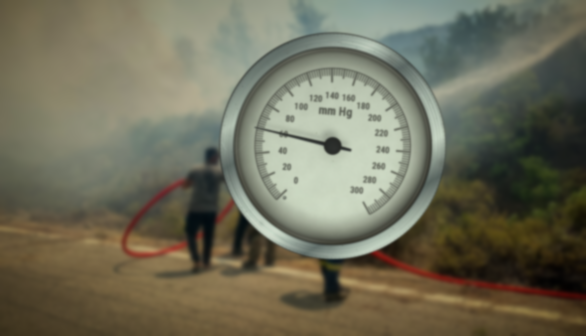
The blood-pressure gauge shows **60** mmHg
